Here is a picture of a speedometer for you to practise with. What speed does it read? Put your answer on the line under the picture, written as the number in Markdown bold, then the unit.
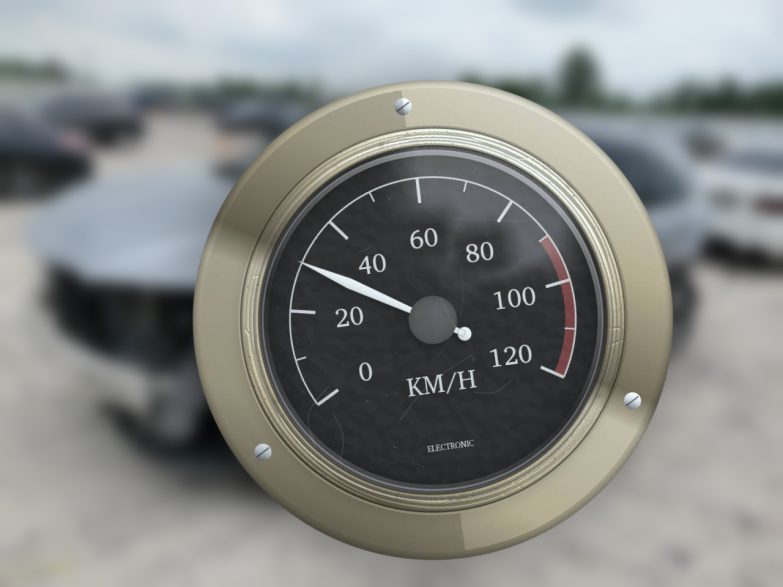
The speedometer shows **30** km/h
